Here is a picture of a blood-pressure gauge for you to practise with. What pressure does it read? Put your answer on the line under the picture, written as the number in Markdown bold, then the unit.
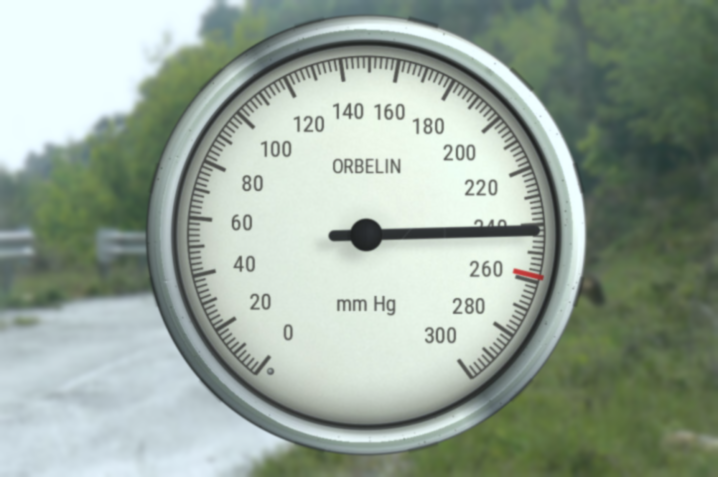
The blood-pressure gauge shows **242** mmHg
